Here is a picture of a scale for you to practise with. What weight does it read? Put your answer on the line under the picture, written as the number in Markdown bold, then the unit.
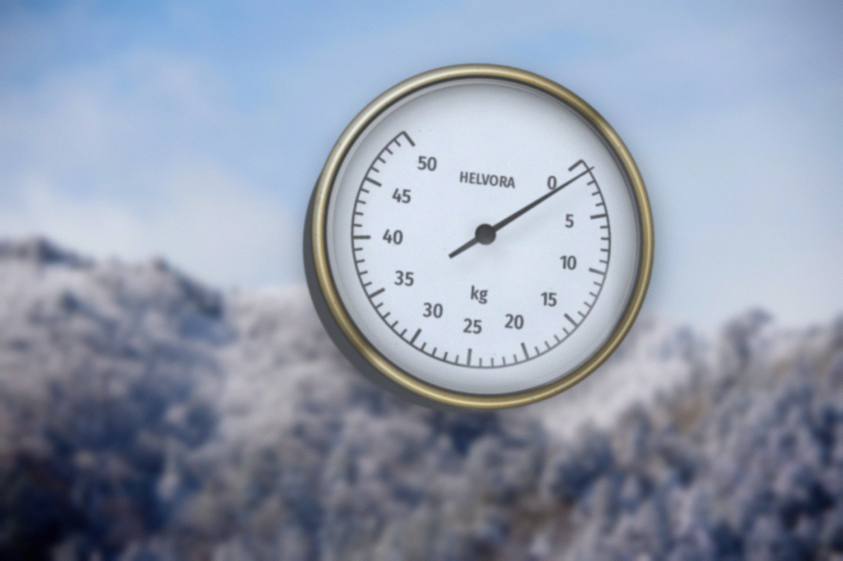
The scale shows **1** kg
